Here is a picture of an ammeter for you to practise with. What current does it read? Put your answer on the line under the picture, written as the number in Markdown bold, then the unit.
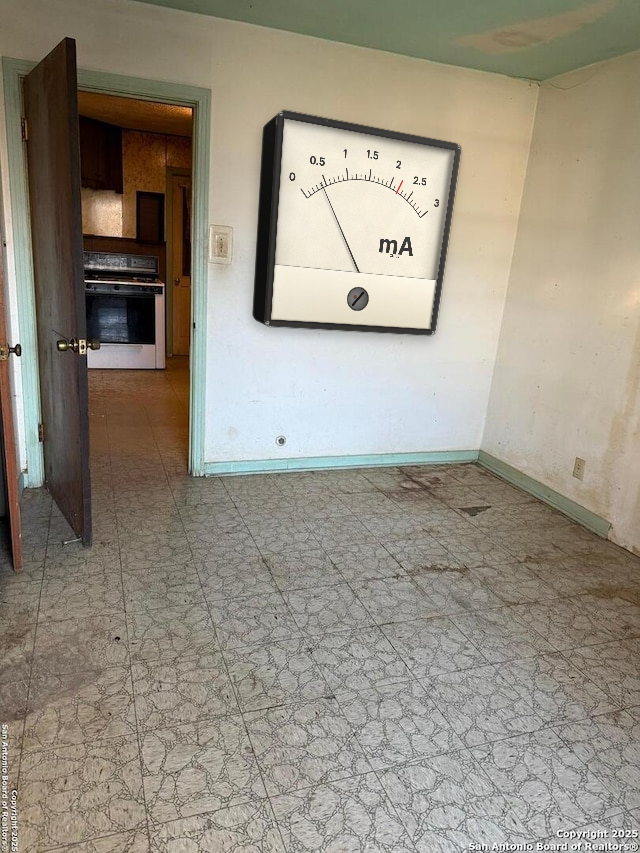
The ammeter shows **0.4** mA
